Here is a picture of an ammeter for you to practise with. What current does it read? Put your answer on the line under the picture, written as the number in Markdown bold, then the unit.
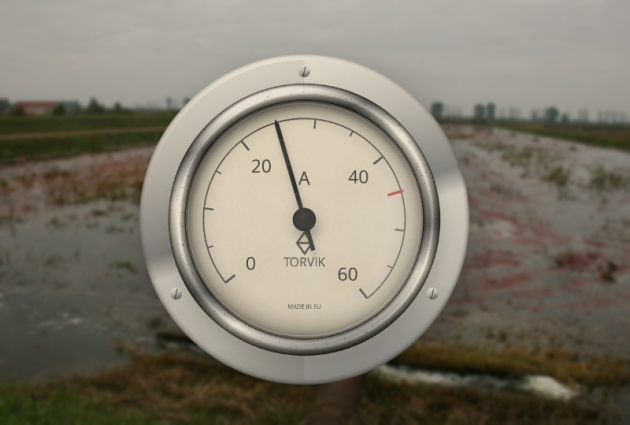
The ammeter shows **25** A
